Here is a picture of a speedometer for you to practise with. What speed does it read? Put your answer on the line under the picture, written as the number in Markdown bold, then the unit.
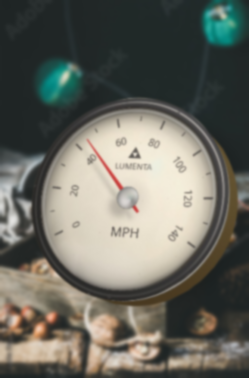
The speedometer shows **45** mph
